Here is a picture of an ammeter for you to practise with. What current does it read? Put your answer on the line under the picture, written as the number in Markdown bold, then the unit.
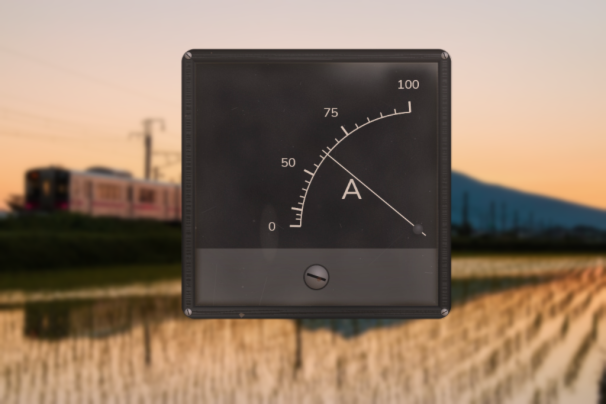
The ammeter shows **62.5** A
